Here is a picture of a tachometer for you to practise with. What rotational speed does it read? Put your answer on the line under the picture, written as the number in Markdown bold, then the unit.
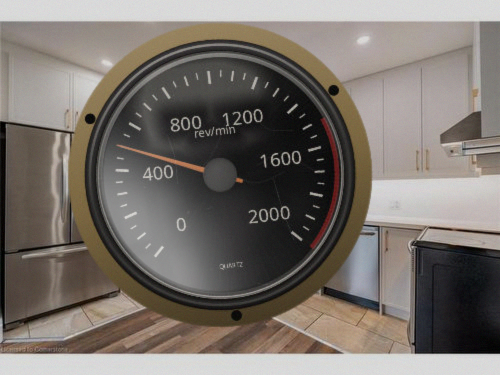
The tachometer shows **500** rpm
